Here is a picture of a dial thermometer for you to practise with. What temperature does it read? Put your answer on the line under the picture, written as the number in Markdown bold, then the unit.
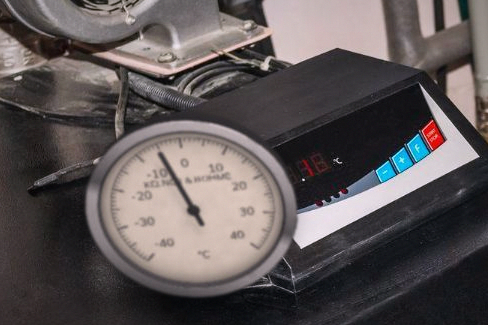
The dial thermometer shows **-5** °C
